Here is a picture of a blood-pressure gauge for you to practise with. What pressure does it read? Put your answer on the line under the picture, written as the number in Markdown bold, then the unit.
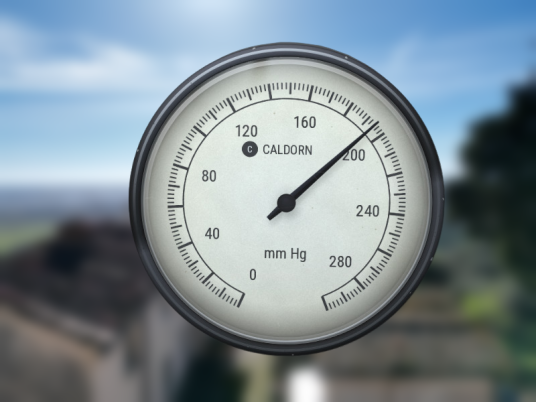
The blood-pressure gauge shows **194** mmHg
